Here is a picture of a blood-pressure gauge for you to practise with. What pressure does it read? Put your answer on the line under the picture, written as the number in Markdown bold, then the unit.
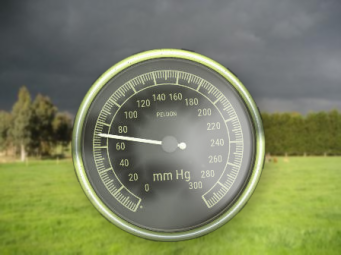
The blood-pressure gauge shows **70** mmHg
